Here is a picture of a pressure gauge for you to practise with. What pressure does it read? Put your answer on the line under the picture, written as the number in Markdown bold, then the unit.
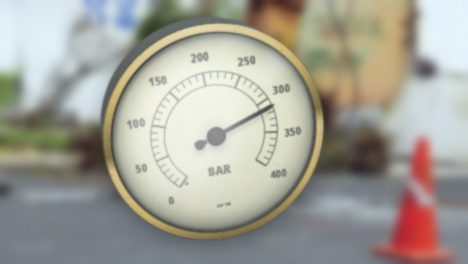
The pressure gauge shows **310** bar
